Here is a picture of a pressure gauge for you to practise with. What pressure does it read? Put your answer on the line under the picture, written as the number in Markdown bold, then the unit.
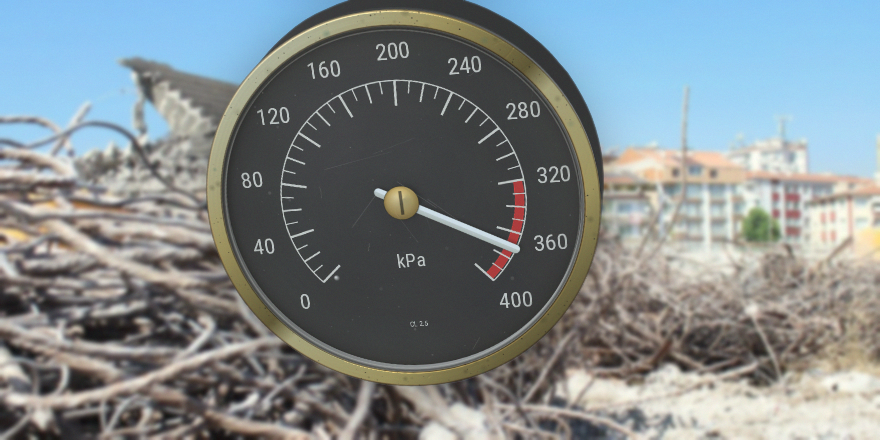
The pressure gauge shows **370** kPa
